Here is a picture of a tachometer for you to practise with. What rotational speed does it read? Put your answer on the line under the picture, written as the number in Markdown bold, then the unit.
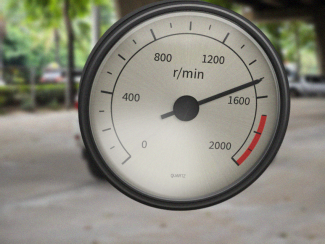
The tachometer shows **1500** rpm
